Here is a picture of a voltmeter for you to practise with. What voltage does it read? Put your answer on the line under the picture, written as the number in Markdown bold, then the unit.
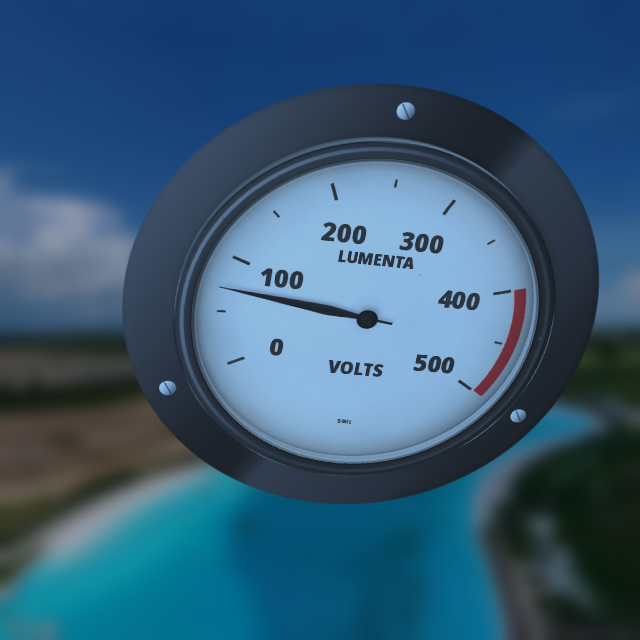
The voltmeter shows **75** V
